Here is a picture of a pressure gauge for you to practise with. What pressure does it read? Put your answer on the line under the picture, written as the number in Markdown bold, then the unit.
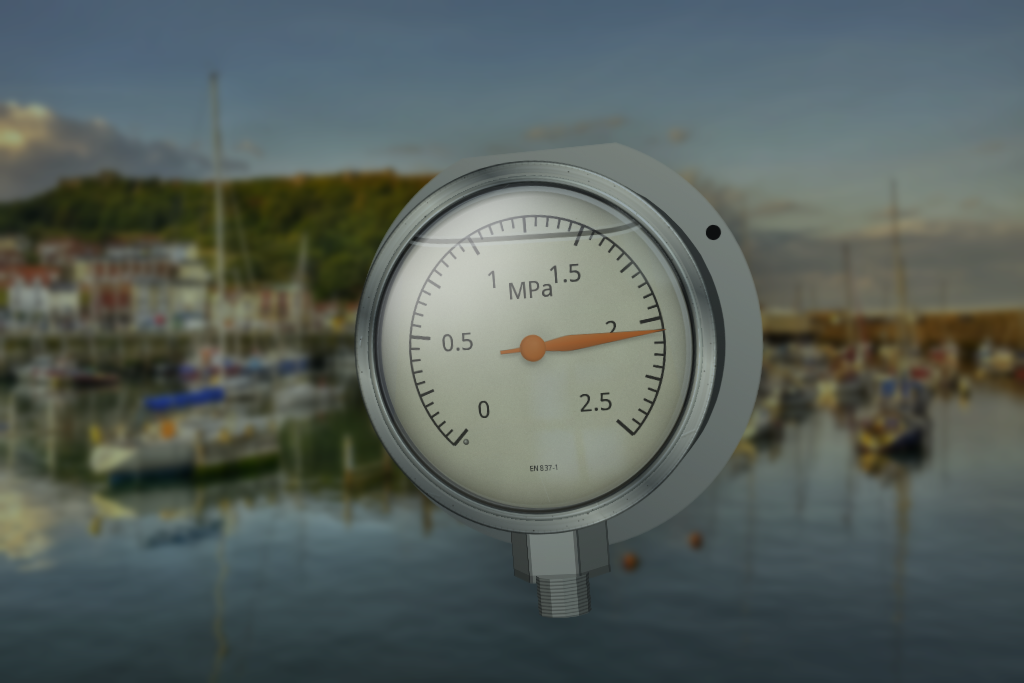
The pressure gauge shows **2.05** MPa
